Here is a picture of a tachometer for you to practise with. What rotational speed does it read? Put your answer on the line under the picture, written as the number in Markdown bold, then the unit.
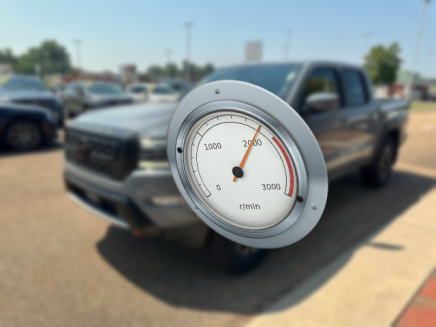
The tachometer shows **2000** rpm
